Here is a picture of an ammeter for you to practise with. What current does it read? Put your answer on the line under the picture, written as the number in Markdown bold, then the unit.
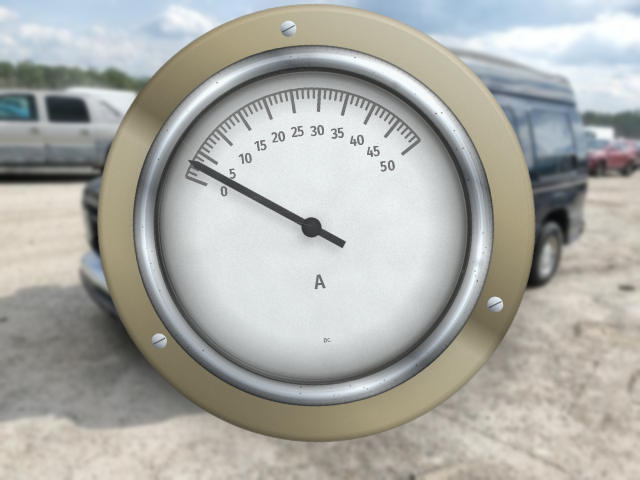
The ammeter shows **3** A
